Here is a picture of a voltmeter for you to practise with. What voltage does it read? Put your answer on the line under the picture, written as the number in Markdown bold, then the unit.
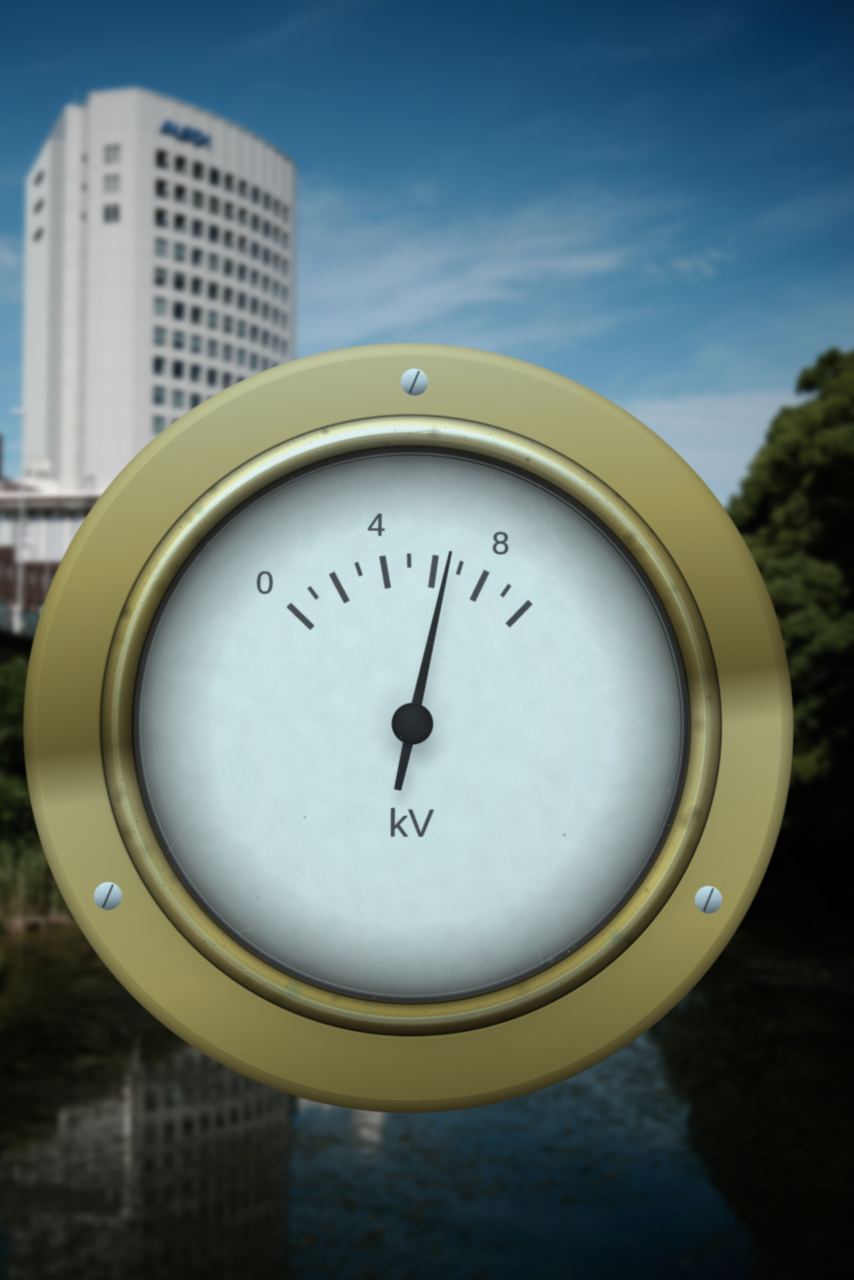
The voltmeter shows **6.5** kV
